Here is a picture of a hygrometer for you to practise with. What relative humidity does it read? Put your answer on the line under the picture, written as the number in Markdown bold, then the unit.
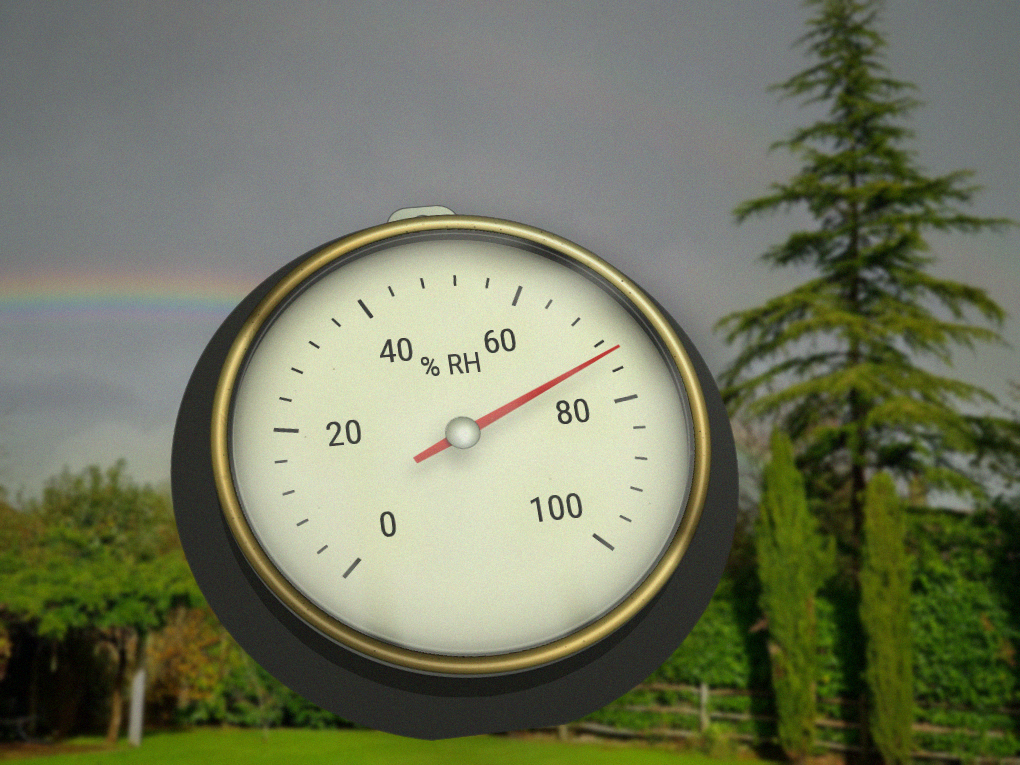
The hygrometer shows **74** %
